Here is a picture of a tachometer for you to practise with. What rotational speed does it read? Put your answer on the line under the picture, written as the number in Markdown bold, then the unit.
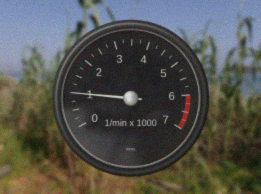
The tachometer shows **1000** rpm
